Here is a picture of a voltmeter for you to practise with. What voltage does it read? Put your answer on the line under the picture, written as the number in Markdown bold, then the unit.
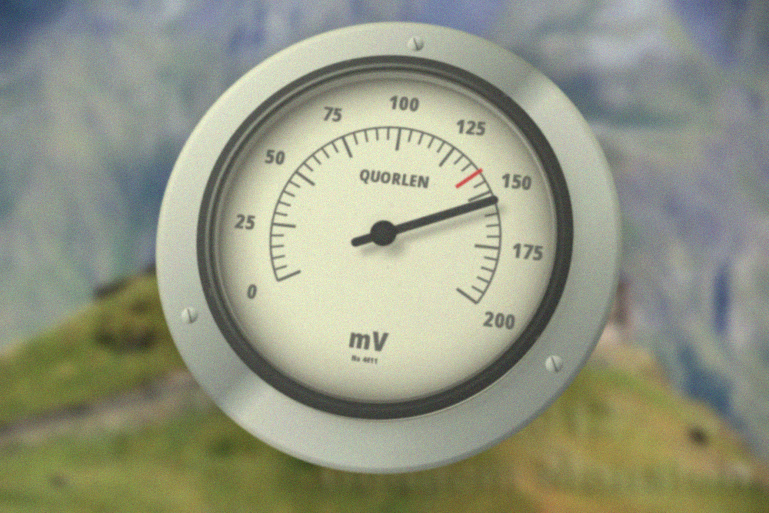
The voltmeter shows **155** mV
